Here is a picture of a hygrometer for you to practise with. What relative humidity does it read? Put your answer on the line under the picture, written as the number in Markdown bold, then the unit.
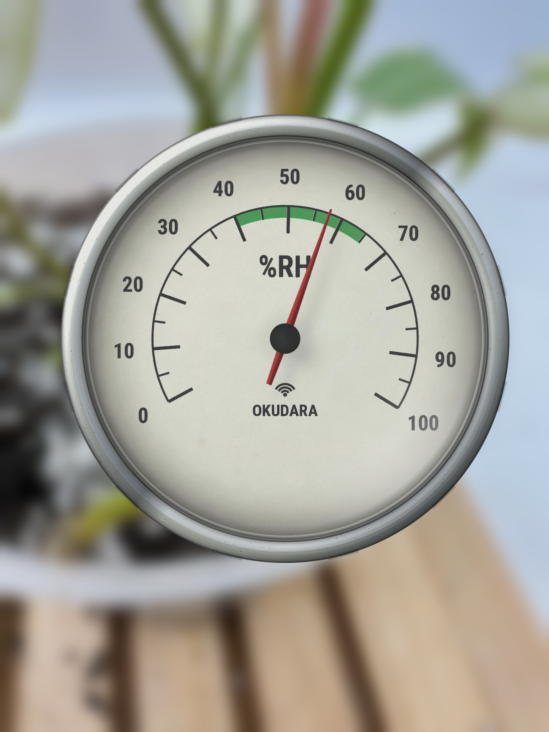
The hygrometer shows **57.5** %
